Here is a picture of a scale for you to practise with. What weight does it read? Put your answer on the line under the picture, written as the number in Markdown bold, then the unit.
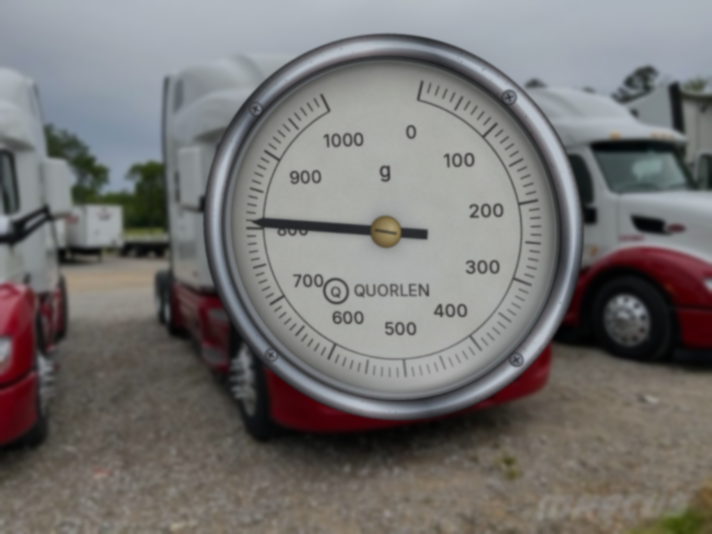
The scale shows **810** g
